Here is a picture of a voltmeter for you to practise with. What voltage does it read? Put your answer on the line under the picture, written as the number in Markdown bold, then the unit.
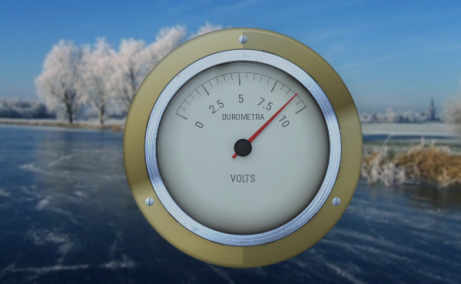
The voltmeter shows **9** V
